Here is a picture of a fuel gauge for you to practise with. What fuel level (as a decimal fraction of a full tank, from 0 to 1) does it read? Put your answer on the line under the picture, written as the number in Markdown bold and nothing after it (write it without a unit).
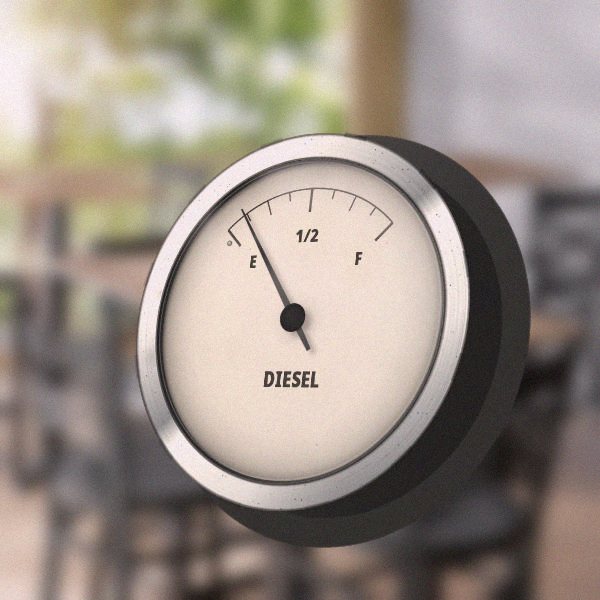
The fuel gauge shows **0.125**
